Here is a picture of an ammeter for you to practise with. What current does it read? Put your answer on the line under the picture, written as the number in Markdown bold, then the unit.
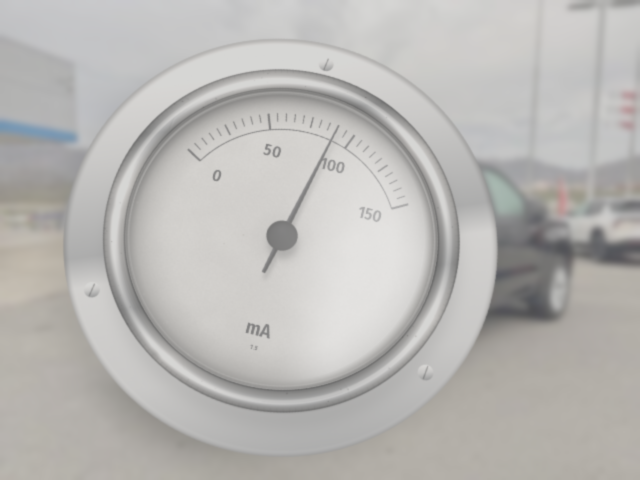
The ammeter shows **90** mA
